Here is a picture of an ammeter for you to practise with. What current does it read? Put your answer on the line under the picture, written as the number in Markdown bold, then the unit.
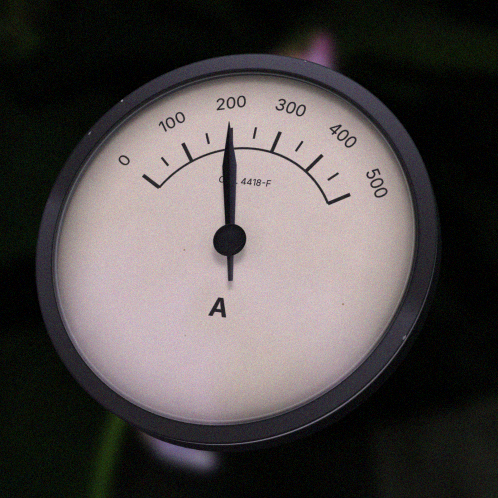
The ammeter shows **200** A
